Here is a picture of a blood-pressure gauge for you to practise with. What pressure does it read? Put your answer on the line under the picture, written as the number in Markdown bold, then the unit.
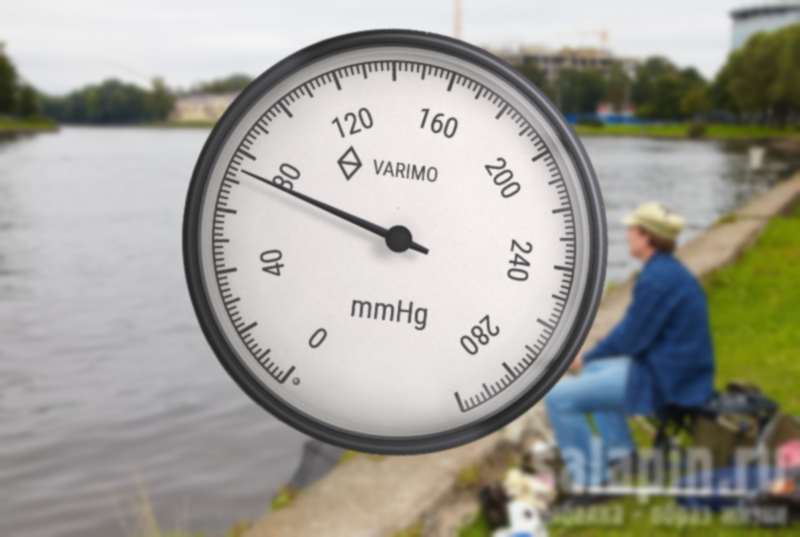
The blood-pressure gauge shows **74** mmHg
